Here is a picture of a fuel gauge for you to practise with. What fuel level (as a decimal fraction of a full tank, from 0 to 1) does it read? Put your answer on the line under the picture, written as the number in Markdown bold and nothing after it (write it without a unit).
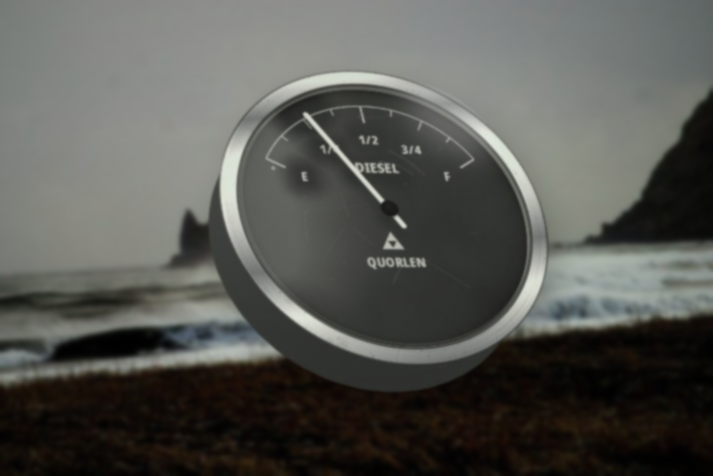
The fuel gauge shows **0.25**
